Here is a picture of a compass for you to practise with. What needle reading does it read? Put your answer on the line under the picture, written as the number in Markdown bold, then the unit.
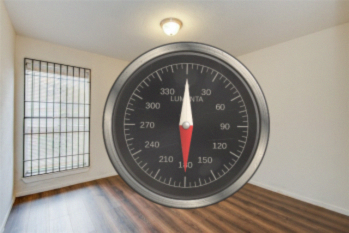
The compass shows **180** °
